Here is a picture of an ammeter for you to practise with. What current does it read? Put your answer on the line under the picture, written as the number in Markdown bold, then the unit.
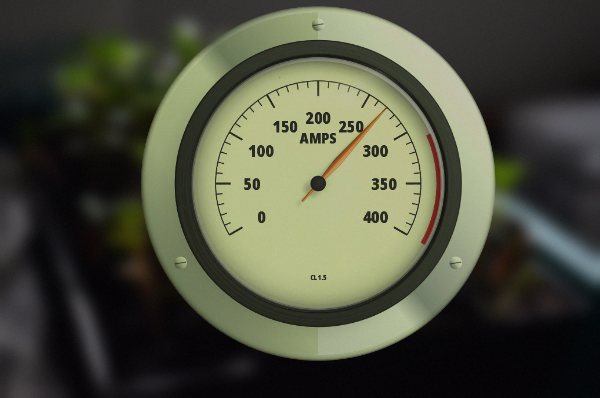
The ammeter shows **270** A
